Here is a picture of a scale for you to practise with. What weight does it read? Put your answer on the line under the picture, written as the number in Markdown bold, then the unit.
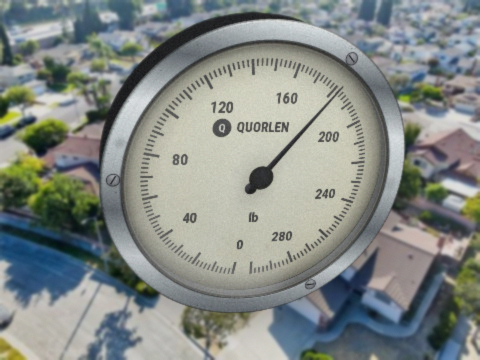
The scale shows **180** lb
